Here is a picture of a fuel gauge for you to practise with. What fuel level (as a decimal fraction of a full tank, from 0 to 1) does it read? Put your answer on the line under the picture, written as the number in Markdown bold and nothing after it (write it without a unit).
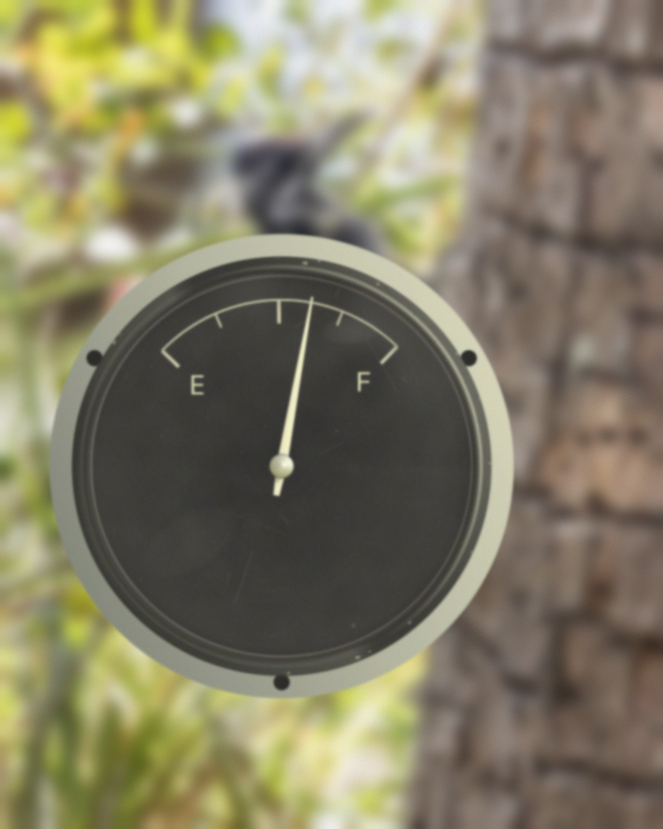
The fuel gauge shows **0.625**
